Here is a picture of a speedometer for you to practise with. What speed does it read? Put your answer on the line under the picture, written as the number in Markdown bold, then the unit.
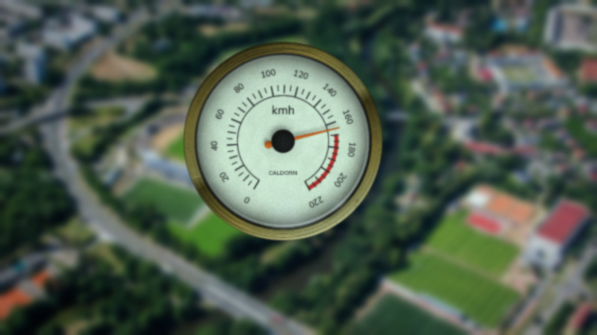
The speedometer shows **165** km/h
